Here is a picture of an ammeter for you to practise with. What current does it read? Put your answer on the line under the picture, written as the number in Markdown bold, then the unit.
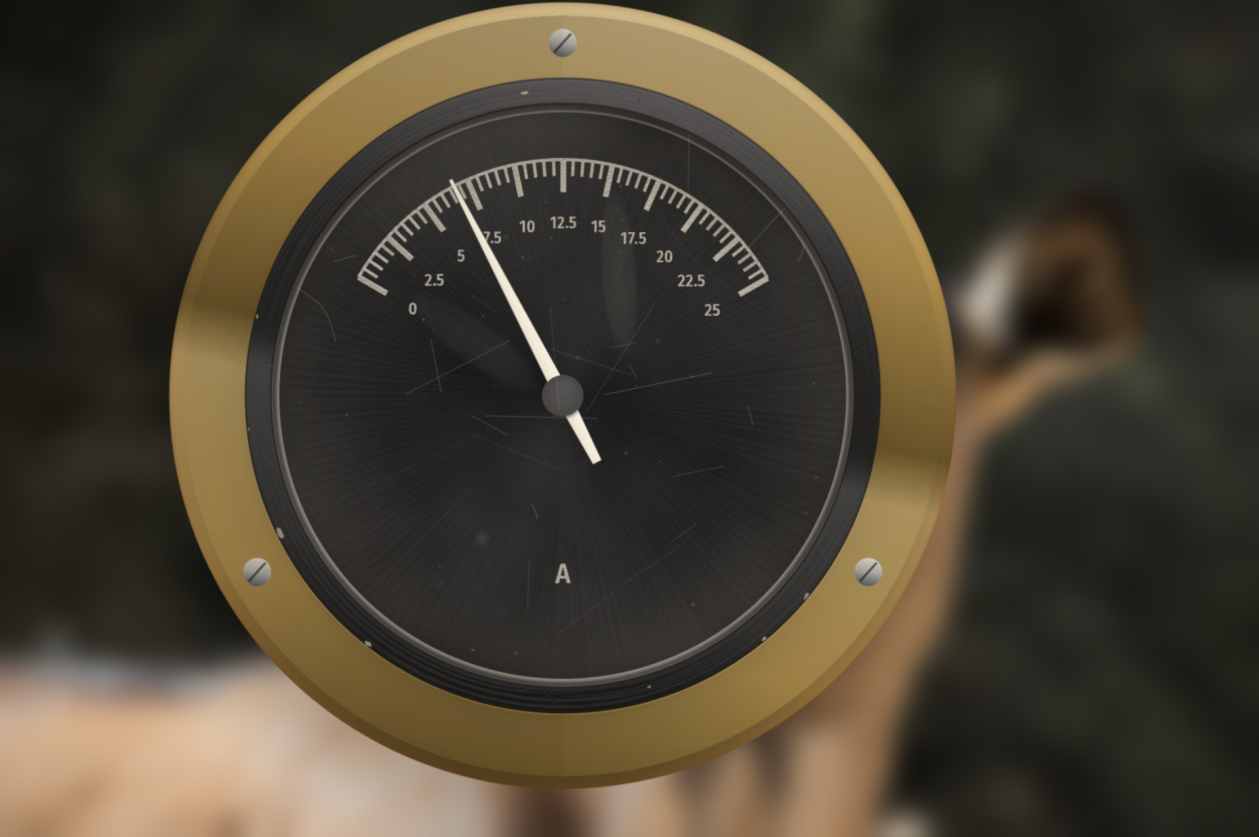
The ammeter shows **6.75** A
